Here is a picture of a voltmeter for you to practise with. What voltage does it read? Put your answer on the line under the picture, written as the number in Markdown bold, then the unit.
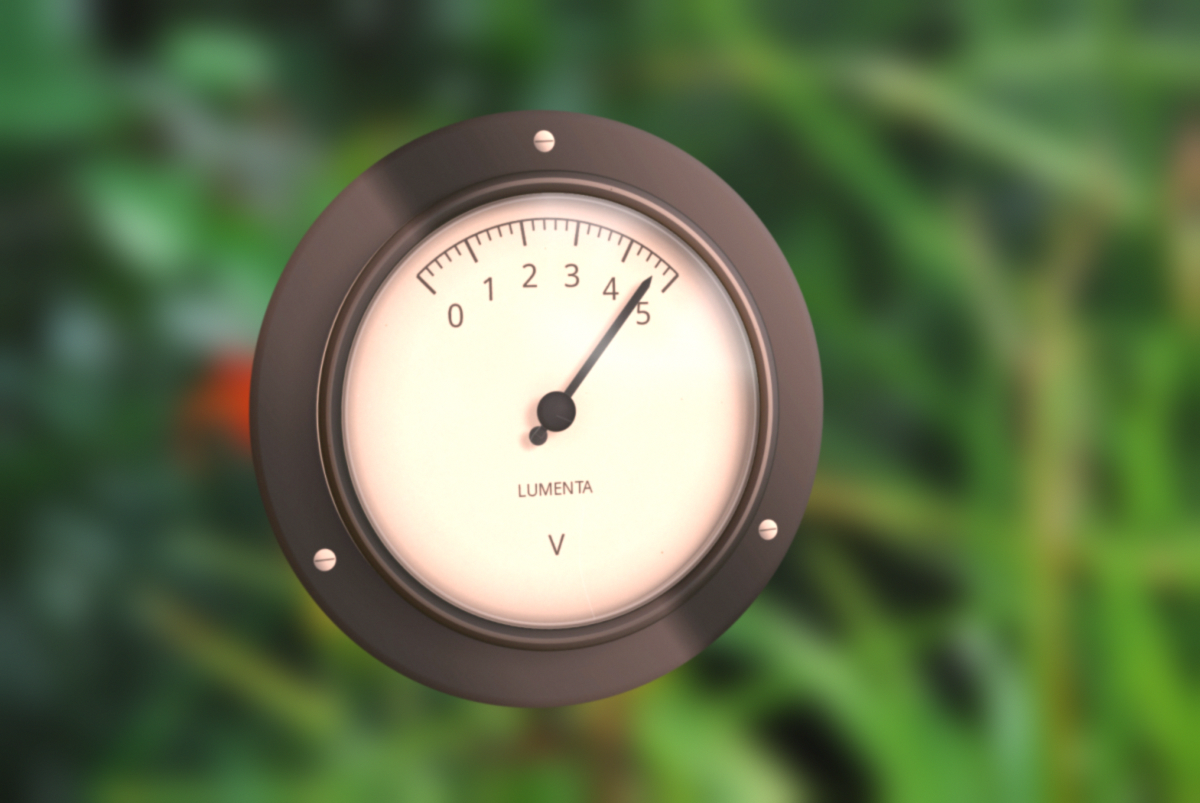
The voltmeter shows **4.6** V
